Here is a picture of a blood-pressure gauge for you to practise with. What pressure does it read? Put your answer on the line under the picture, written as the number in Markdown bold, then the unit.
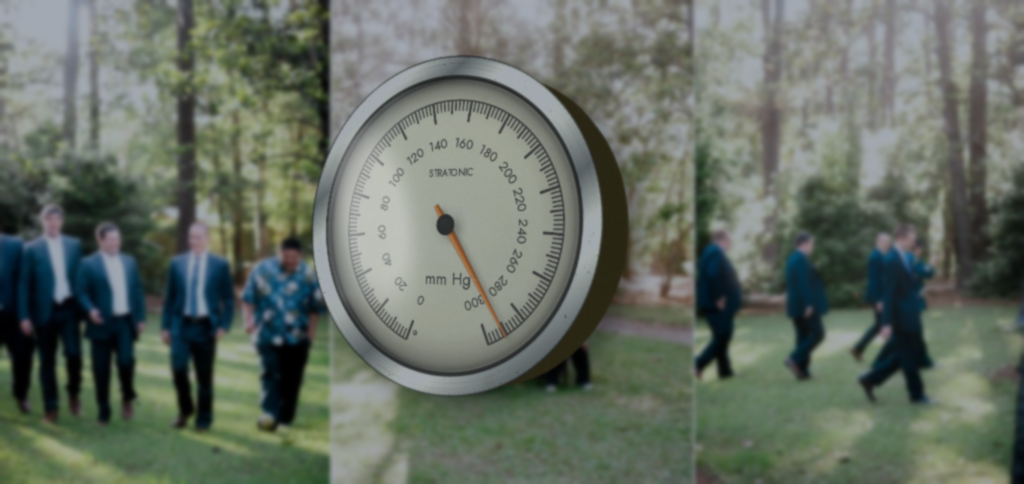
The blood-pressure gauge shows **290** mmHg
